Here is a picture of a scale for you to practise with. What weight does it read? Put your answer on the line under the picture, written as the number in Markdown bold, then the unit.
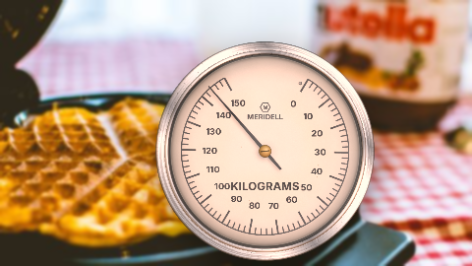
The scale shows **144** kg
